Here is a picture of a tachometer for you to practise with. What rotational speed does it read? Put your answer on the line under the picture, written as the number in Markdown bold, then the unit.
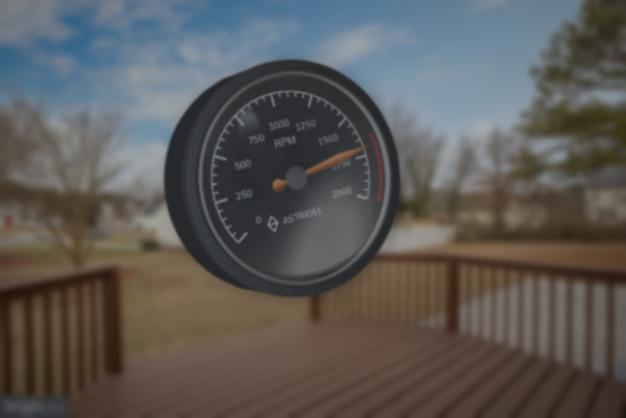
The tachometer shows **1700** rpm
